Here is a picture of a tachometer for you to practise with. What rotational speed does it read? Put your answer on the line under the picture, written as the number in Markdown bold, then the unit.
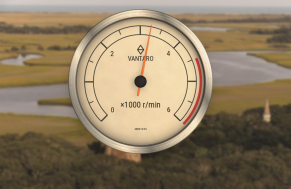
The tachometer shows **3250** rpm
